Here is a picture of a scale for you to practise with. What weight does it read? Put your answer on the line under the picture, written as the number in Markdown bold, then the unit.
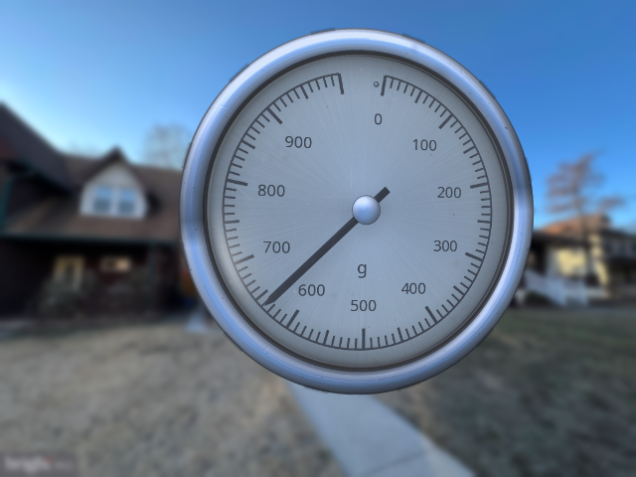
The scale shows **640** g
